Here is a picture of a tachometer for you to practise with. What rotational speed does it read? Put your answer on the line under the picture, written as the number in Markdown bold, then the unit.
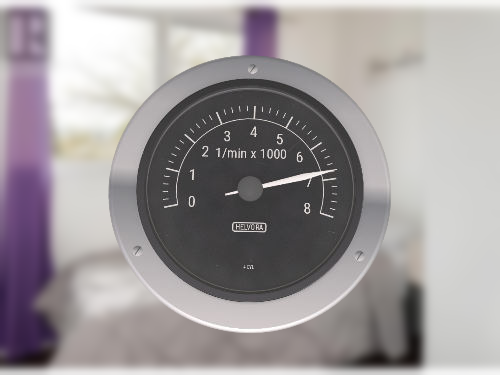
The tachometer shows **6800** rpm
